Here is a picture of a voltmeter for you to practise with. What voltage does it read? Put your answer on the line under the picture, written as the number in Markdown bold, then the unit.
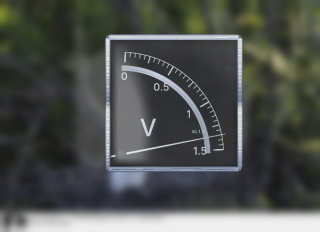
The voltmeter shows **1.35** V
